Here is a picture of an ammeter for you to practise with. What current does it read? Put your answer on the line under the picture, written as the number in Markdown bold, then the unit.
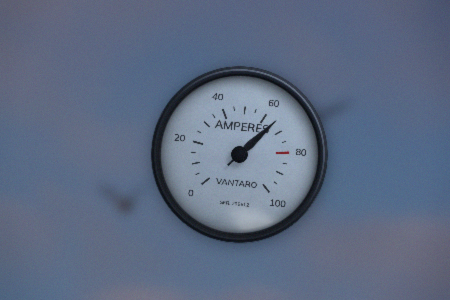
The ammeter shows **65** A
